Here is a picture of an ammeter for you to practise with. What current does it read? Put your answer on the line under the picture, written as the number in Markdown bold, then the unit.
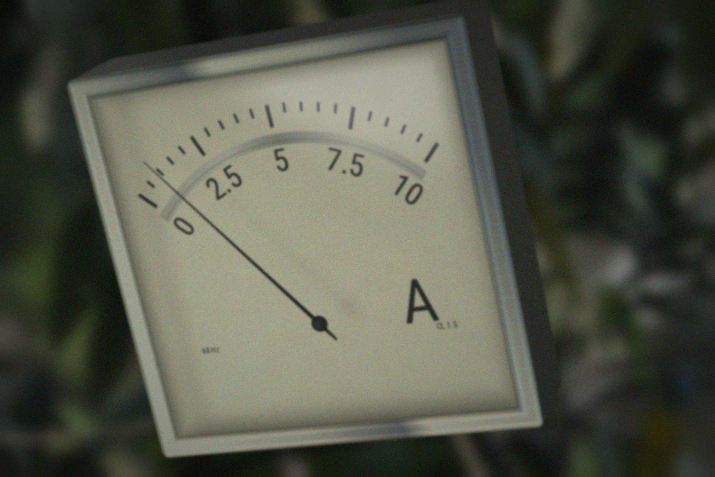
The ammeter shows **1** A
